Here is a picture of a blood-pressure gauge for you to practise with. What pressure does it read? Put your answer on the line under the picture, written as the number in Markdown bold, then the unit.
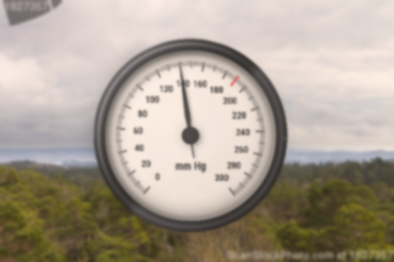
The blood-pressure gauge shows **140** mmHg
